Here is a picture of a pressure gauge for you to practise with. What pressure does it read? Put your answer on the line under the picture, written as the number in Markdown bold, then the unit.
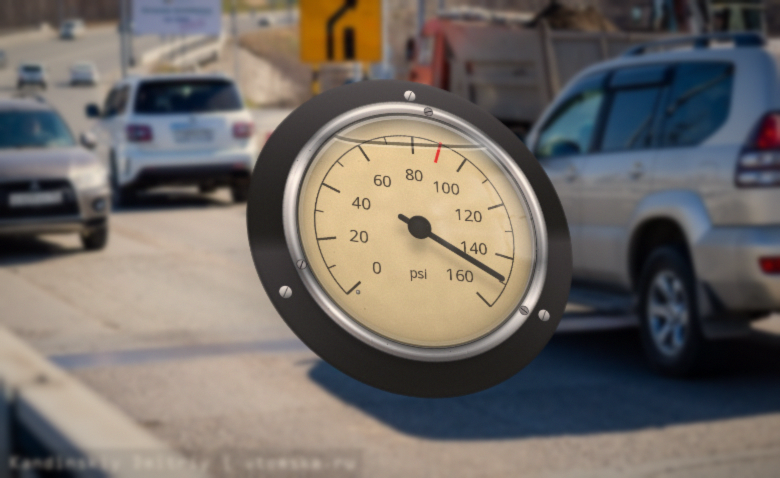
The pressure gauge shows **150** psi
